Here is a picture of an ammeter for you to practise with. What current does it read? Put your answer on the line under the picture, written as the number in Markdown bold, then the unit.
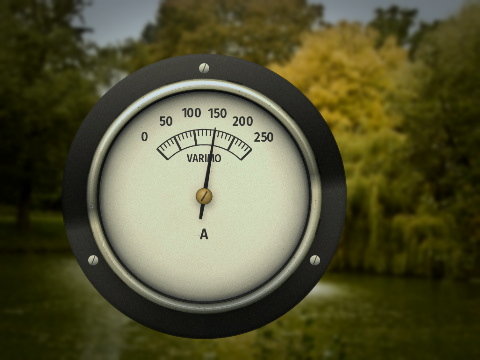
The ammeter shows **150** A
